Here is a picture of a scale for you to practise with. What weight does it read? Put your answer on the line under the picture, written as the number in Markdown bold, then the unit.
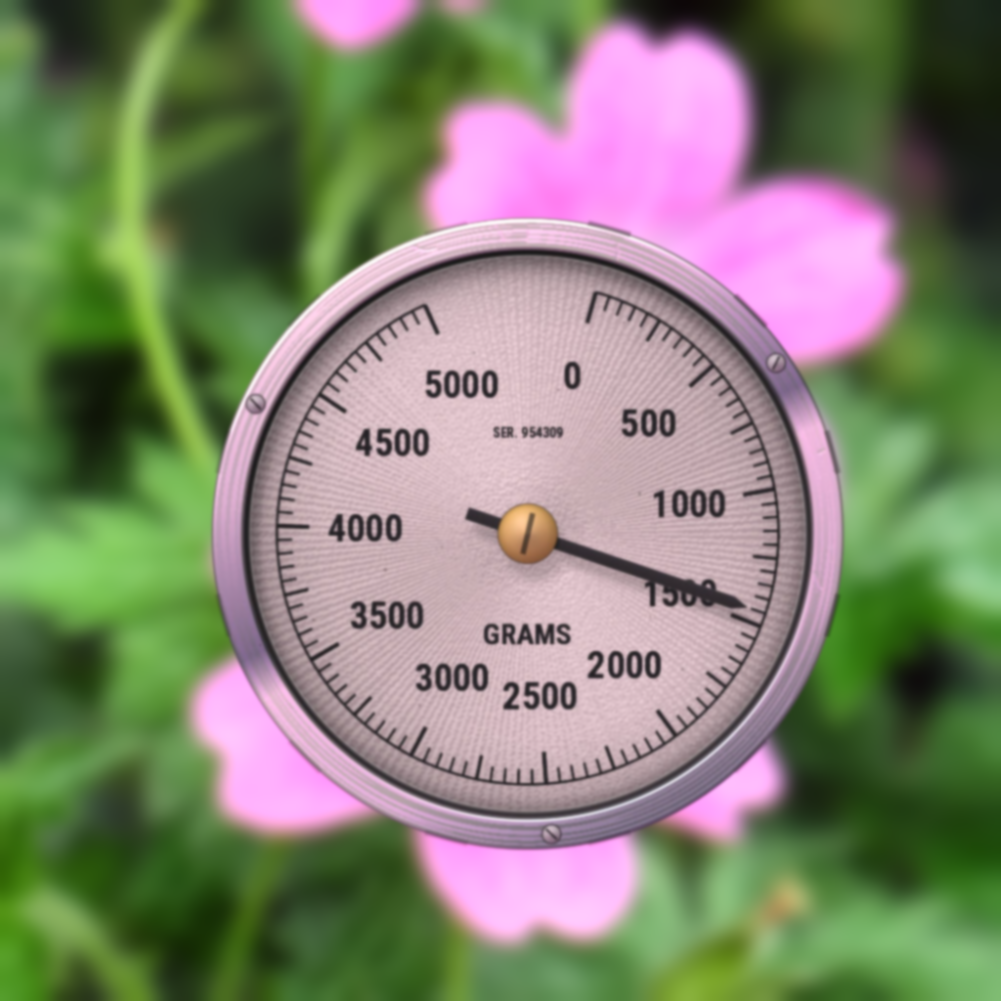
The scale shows **1450** g
